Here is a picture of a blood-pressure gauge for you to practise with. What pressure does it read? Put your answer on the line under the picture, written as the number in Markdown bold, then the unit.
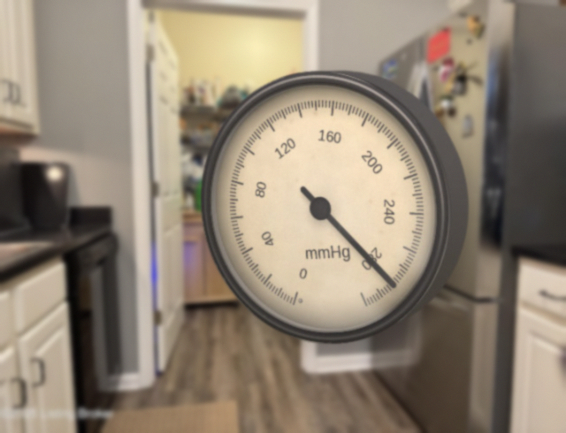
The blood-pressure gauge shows **280** mmHg
